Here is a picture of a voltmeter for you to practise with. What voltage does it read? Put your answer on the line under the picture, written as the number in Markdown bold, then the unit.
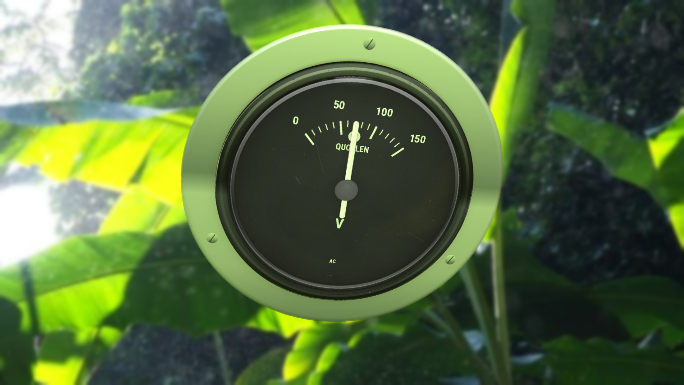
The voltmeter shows **70** V
